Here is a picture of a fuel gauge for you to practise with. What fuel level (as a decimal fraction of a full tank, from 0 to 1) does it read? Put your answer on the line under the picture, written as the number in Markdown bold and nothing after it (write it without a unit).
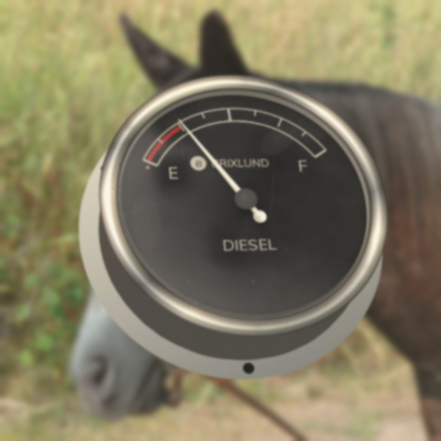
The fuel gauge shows **0.25**
